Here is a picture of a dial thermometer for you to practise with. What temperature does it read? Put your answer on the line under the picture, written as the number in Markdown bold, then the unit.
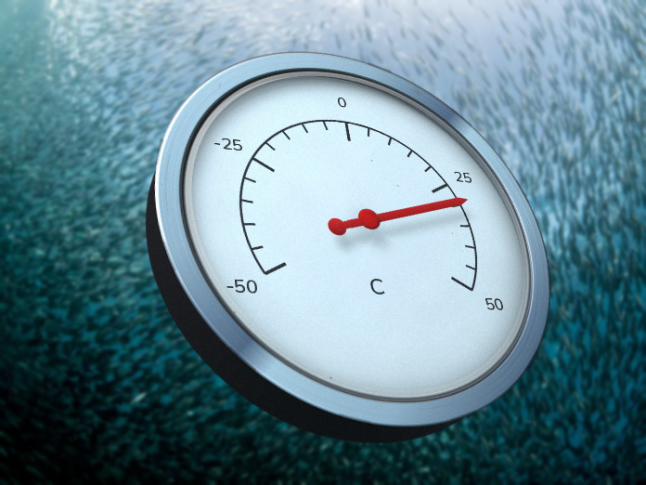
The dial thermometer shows **30** °C
